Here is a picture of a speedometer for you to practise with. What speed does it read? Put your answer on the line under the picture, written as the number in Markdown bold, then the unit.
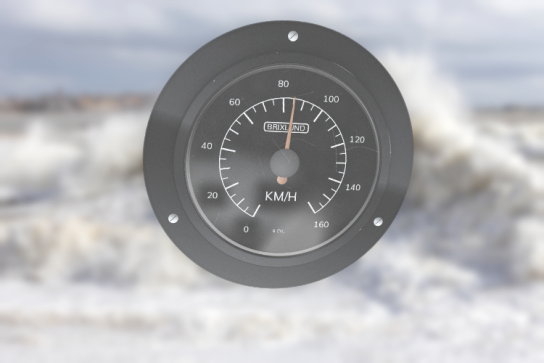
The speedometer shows **85** km/h
